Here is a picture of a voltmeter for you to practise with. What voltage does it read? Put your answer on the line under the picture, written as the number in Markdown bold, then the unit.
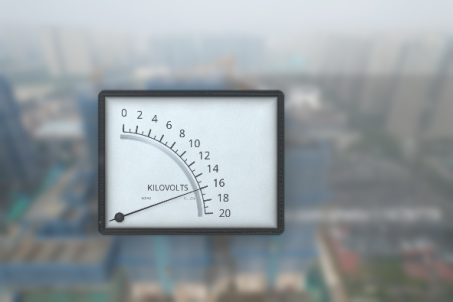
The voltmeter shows **16** kV
